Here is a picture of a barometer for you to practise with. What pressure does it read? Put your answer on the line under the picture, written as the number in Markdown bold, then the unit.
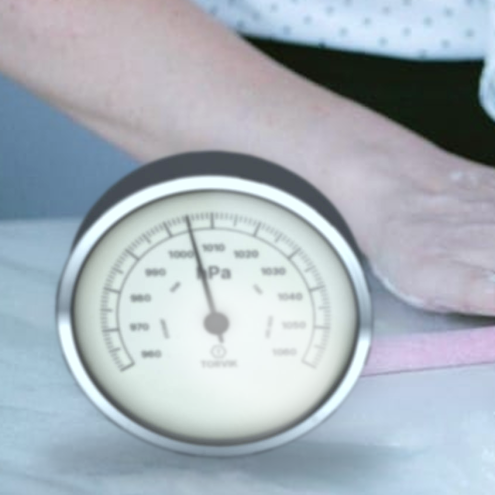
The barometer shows **1005** hPa
